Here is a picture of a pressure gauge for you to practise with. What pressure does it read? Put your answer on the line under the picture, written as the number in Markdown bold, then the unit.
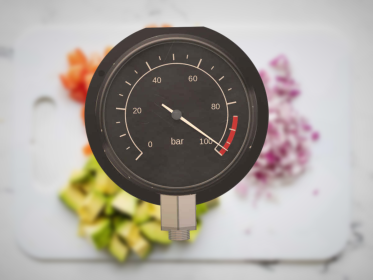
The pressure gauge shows **97.5** bar
